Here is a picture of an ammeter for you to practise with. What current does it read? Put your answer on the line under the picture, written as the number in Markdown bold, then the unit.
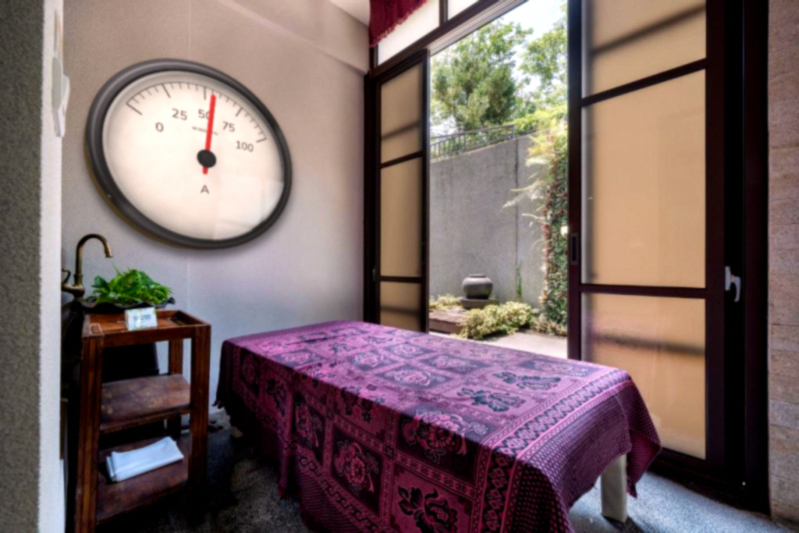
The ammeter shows **55** A
